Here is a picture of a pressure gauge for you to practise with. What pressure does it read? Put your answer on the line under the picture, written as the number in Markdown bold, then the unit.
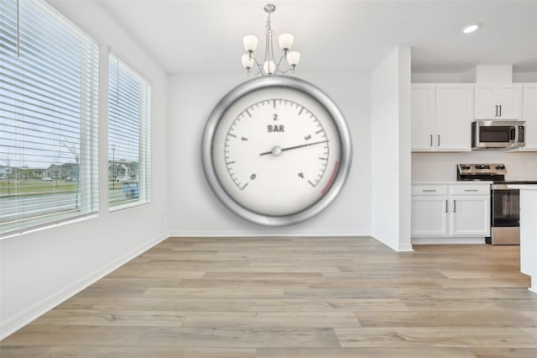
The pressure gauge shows **3.2** bar
